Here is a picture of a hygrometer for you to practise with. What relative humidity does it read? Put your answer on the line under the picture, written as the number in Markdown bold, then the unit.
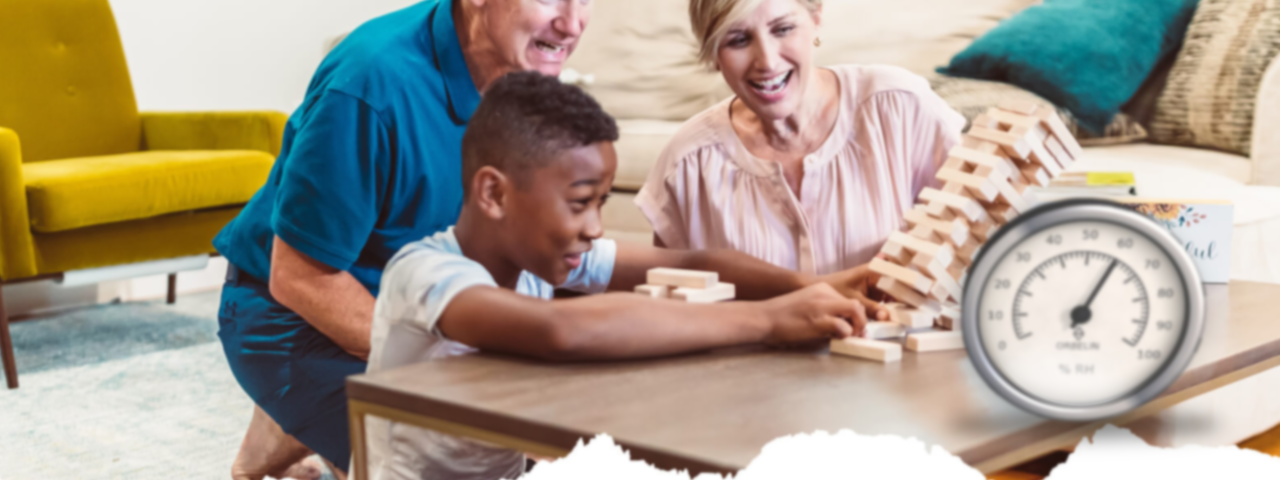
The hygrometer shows **60** %
